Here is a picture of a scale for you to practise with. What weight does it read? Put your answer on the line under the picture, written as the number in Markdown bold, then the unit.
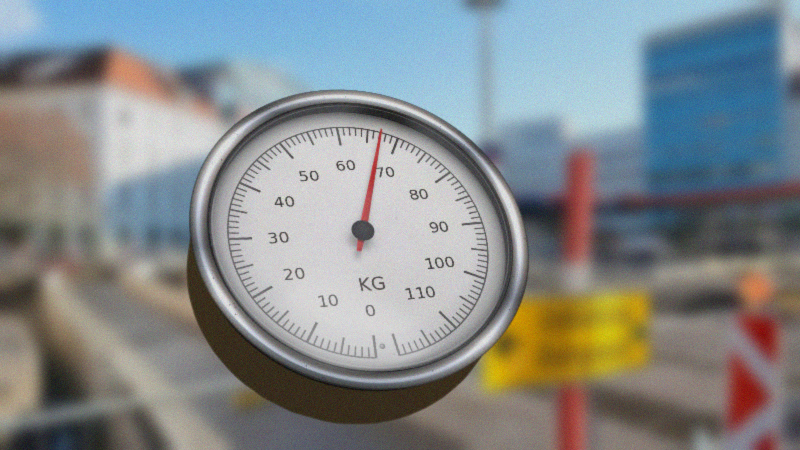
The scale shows **67** kg
